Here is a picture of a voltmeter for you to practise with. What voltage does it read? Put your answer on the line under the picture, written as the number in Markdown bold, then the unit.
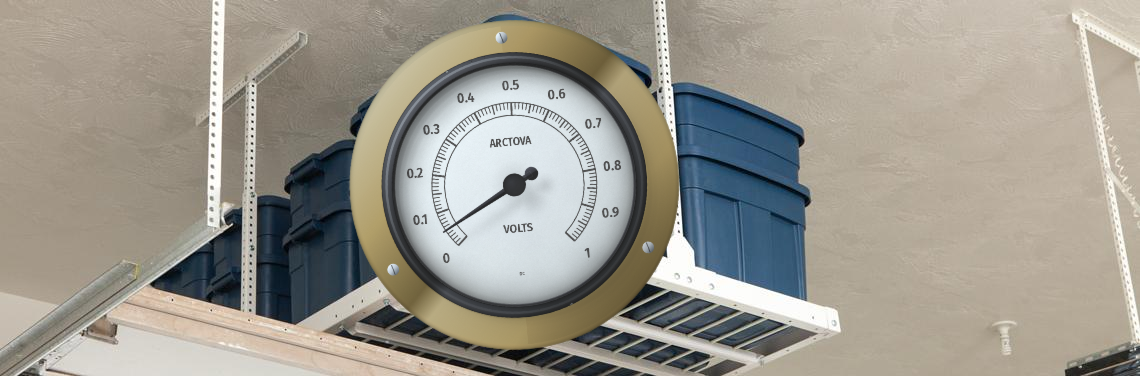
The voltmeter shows **0.05** V
